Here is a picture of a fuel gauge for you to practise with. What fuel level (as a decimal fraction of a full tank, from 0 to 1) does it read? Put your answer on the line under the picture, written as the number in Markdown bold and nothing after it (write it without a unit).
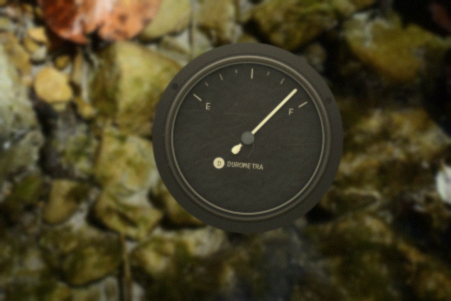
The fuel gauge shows **0.875**
